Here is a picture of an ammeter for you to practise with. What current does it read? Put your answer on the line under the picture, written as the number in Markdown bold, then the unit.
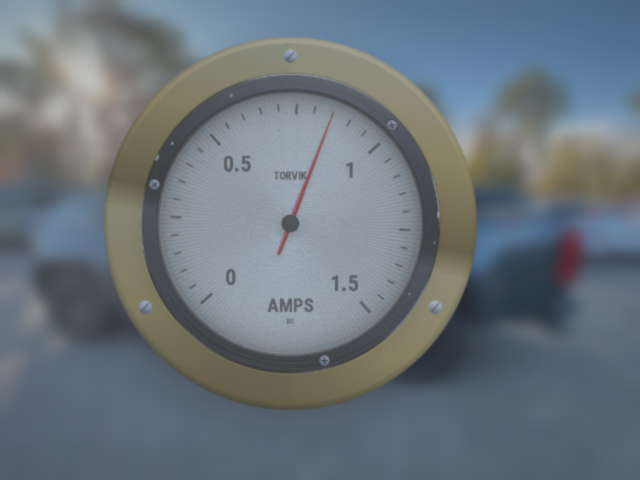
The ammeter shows **0.85** A
